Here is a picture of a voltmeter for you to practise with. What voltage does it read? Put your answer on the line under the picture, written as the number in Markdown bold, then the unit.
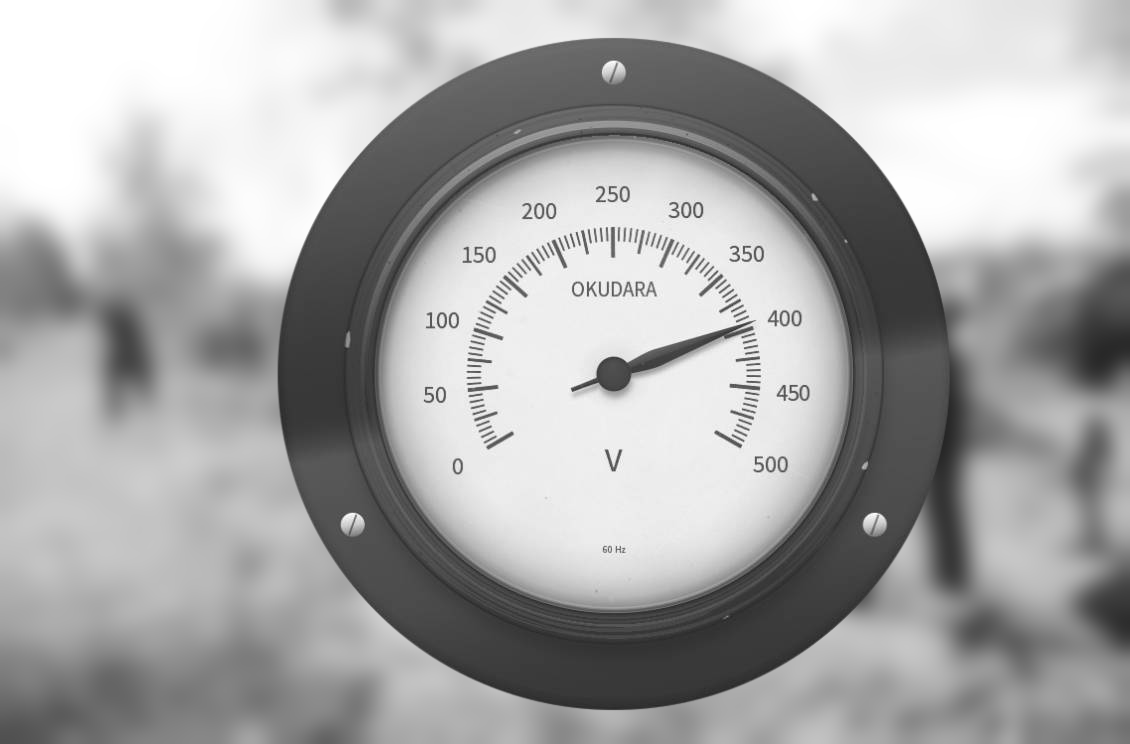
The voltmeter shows **395** V
